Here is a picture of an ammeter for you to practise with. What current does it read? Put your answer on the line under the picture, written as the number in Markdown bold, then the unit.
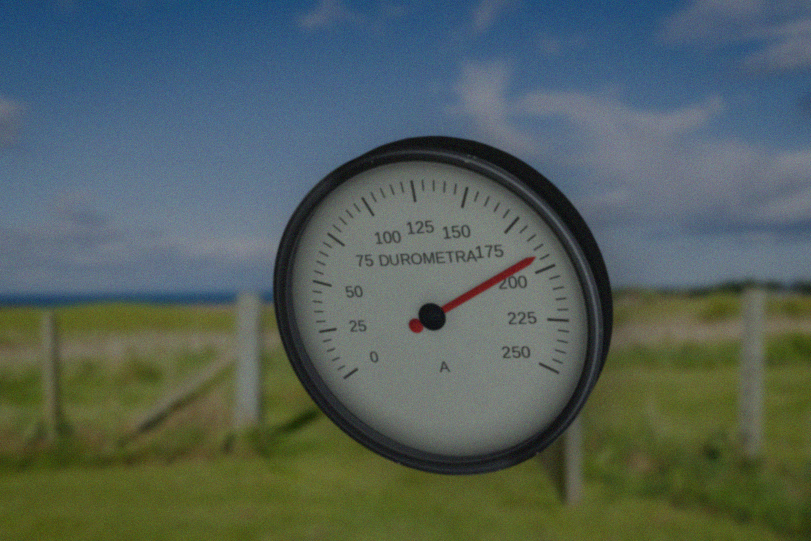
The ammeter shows **192.5** A
